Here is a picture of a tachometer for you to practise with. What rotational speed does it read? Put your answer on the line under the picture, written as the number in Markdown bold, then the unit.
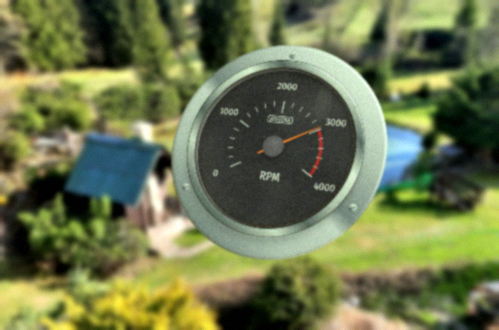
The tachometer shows **3000** rpm
